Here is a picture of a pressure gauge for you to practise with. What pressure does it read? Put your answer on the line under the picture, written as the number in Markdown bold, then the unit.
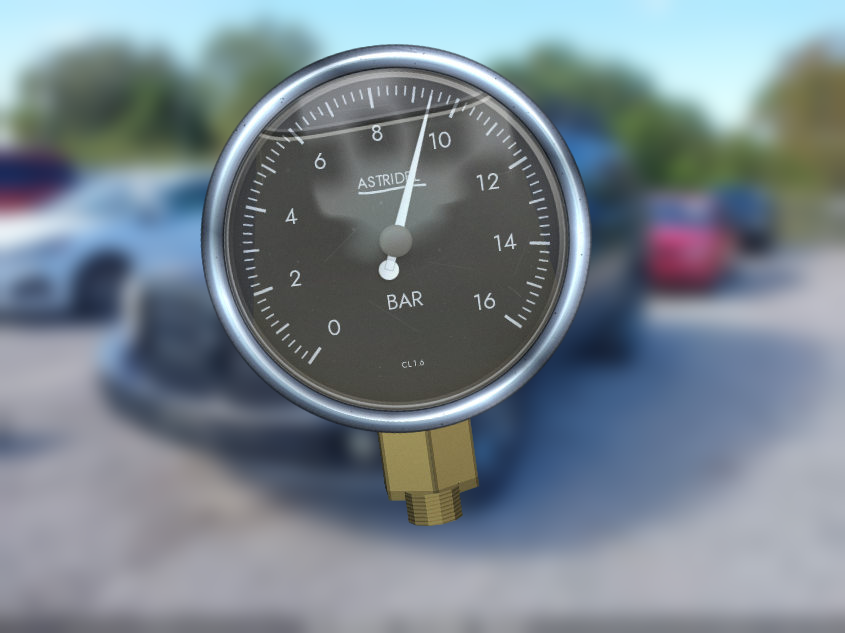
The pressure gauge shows **9.4** bar
